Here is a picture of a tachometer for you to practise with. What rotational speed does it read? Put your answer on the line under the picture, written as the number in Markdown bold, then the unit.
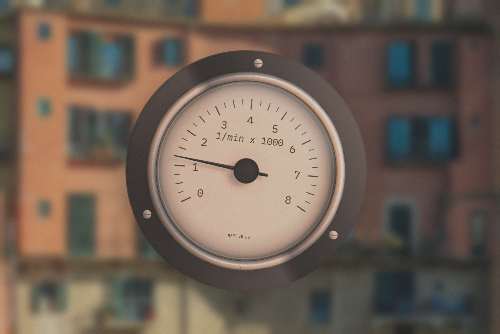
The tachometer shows **1250** rpm
